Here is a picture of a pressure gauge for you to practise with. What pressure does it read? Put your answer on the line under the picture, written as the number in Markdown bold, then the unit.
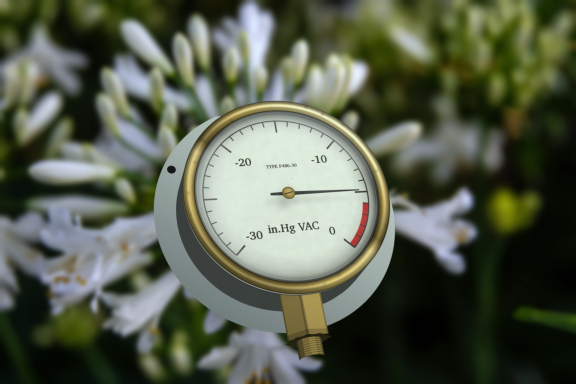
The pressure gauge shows **-5** inHg
